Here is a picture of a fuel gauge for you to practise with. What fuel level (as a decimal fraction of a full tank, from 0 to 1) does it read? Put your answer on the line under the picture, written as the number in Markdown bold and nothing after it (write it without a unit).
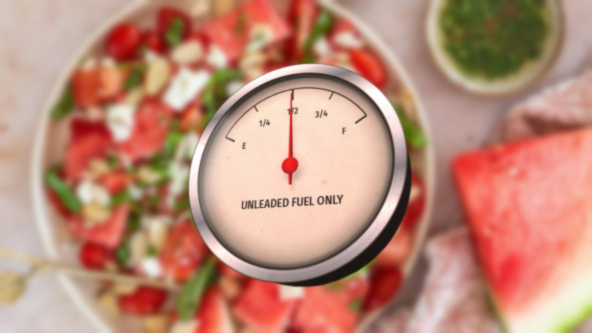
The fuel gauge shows **0.5**
